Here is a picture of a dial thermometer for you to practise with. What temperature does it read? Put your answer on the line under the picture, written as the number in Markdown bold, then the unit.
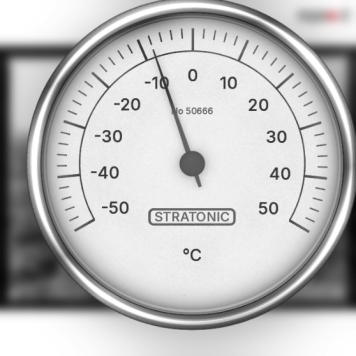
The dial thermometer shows **-8** °C
